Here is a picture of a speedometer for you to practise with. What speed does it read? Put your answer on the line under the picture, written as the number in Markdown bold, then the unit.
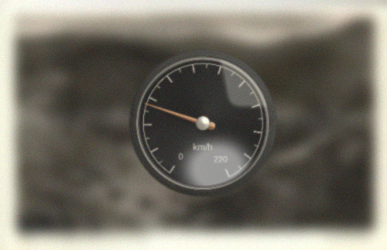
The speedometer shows **55** km/h
